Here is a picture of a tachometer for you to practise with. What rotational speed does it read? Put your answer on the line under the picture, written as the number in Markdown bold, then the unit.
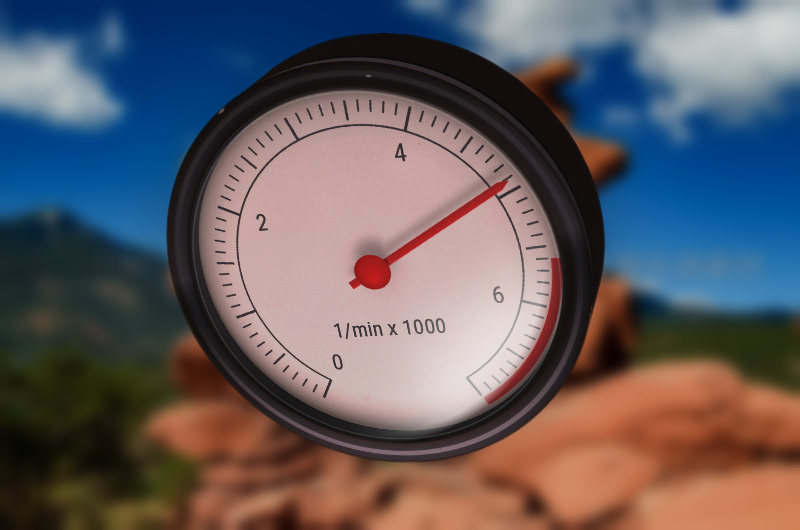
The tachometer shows **4900** rpm
